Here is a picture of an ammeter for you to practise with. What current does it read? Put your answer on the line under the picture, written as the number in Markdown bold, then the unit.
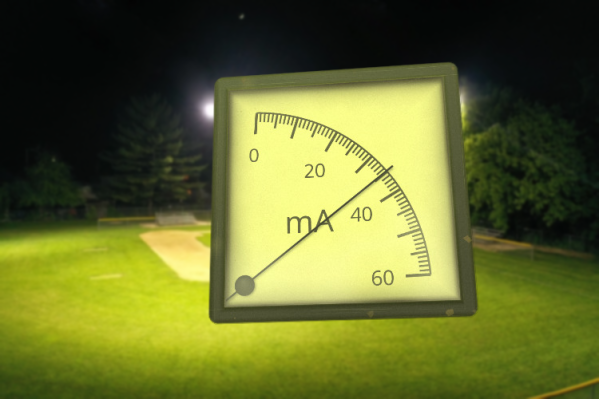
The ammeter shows **35** mA
